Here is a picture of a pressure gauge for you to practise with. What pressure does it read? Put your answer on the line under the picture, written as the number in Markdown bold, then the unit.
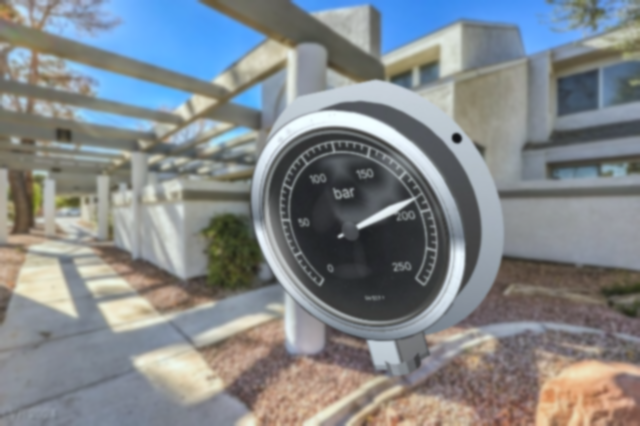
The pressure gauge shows **190** bar
